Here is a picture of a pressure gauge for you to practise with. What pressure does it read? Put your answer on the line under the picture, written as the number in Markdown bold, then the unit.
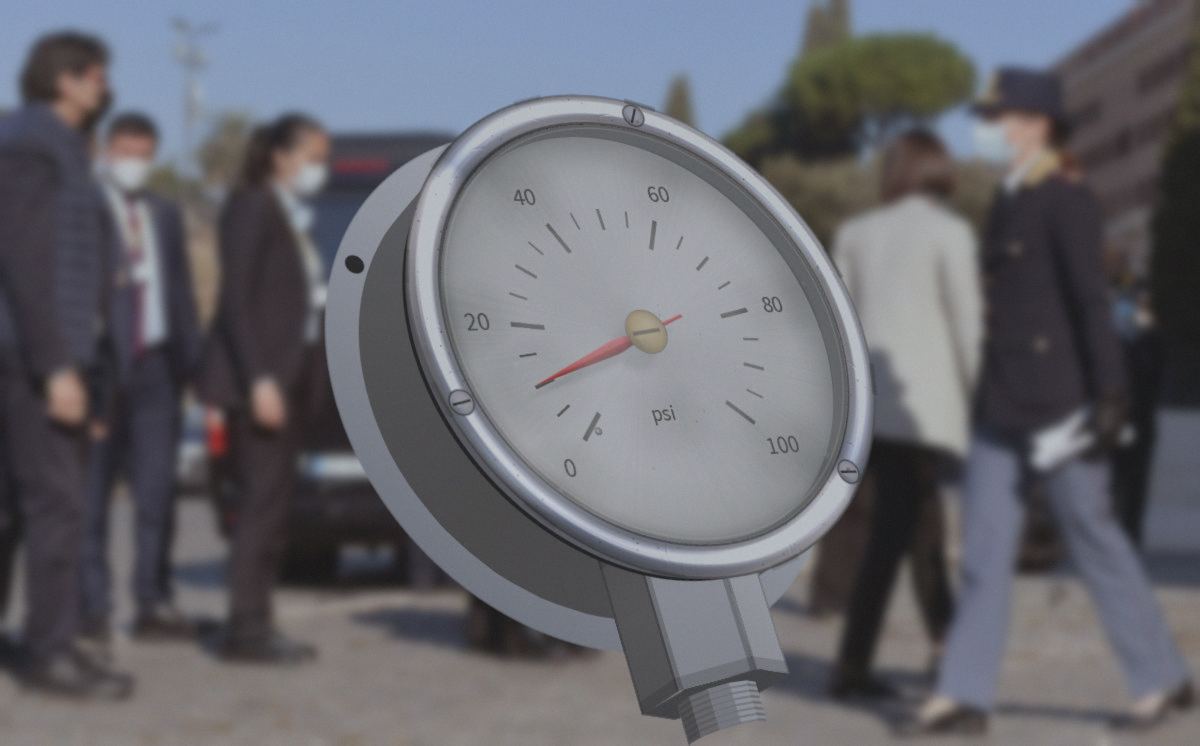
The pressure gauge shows **10** psi
